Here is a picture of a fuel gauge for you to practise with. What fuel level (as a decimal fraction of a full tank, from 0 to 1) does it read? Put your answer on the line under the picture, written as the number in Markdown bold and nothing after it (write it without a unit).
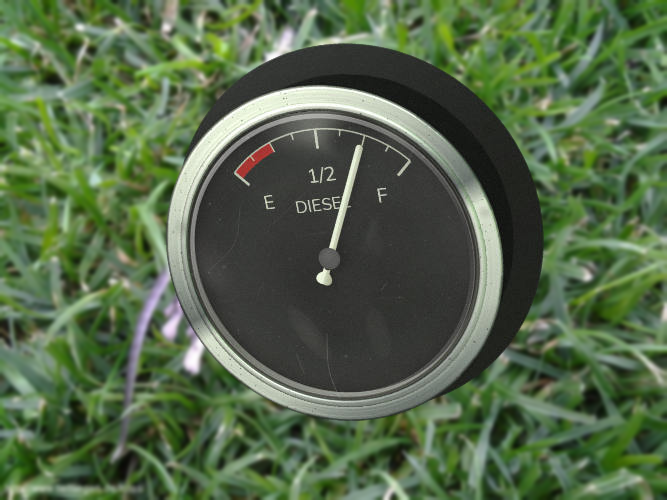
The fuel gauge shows **0.75**
